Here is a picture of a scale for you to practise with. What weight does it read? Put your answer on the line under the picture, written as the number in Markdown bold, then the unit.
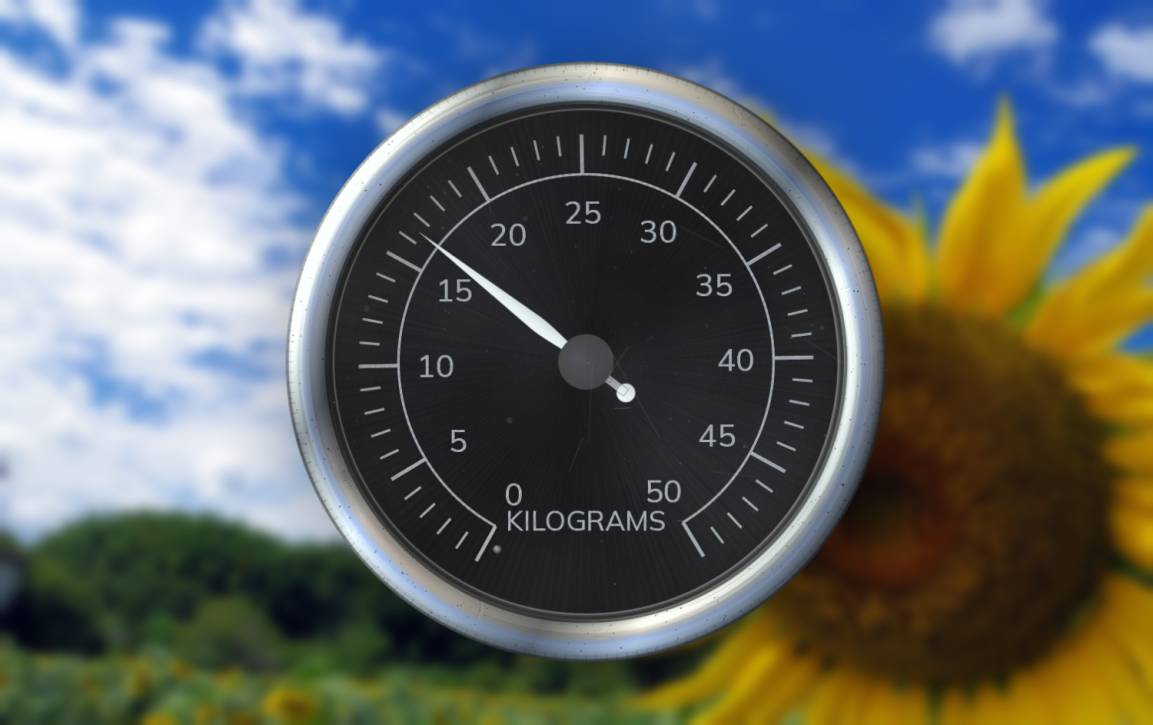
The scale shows **16.5** kg
